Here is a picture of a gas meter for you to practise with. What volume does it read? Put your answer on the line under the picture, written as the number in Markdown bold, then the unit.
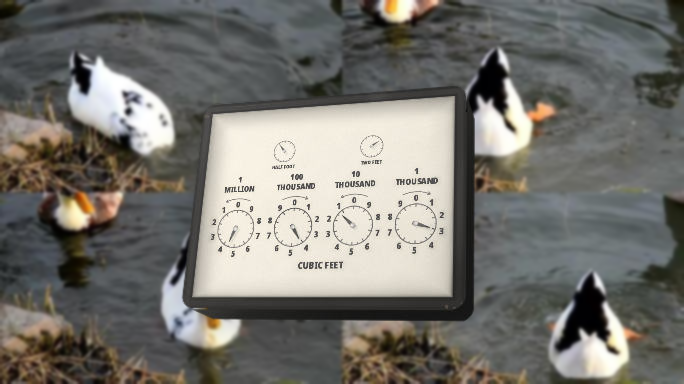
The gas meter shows **441300** ft³
